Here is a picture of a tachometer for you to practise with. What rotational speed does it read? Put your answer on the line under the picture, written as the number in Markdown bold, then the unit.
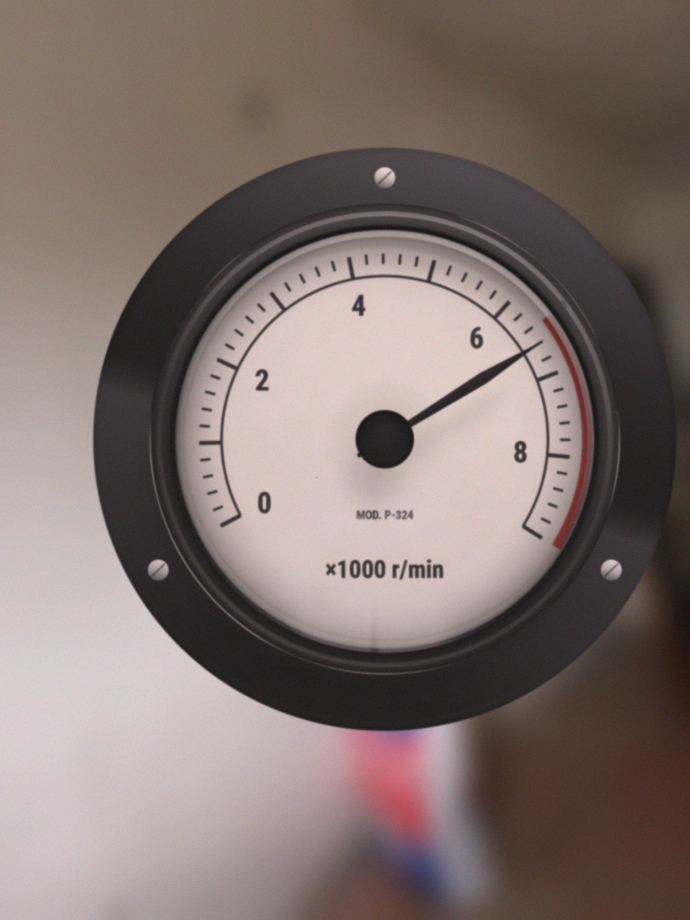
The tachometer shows **6600** rpm
